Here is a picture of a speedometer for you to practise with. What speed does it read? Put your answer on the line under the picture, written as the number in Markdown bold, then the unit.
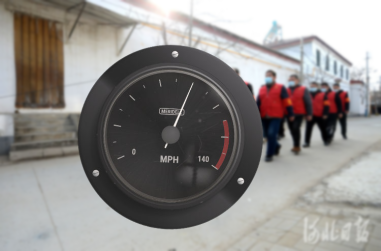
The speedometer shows **80** mph
